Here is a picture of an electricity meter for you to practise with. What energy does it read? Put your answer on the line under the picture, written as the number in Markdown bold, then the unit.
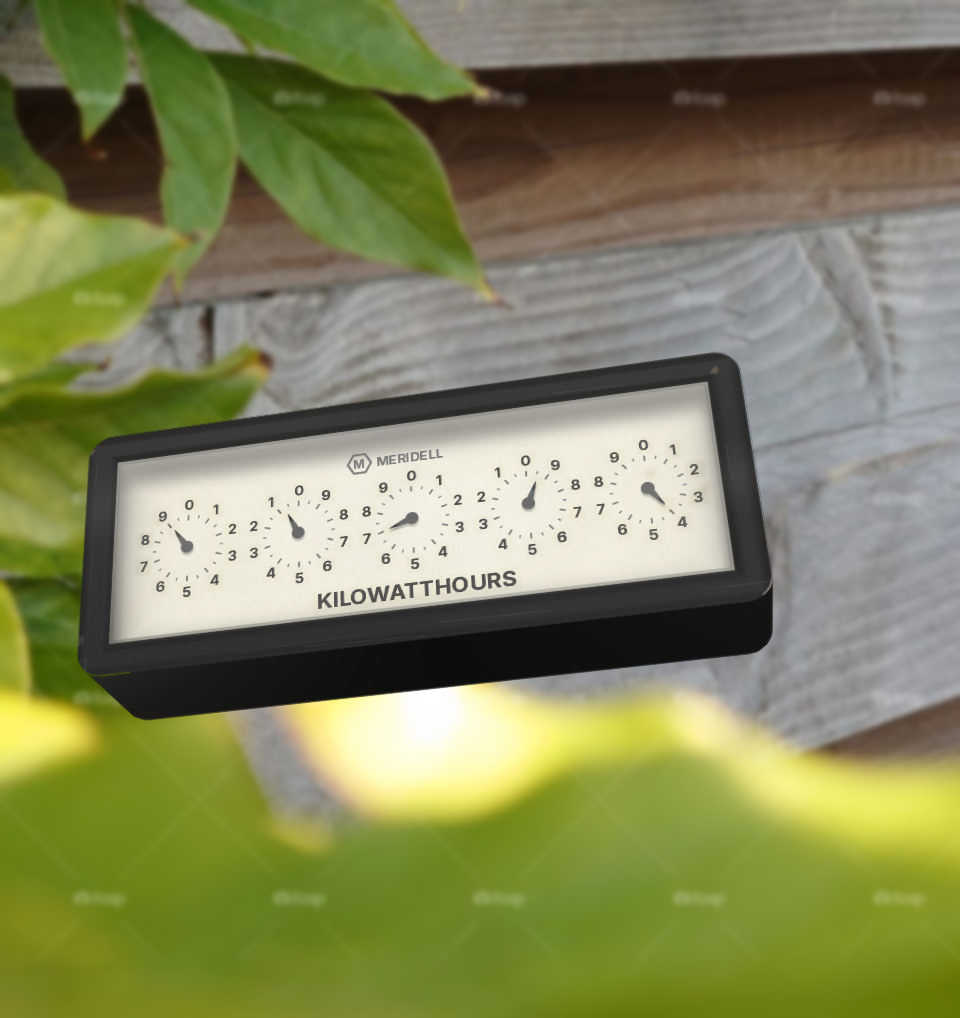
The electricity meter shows **90694** kWh
